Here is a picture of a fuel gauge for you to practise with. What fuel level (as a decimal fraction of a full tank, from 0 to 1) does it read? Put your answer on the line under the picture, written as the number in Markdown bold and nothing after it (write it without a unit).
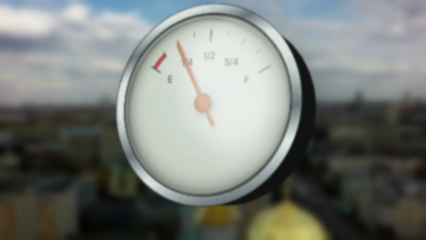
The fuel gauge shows **0.25**
